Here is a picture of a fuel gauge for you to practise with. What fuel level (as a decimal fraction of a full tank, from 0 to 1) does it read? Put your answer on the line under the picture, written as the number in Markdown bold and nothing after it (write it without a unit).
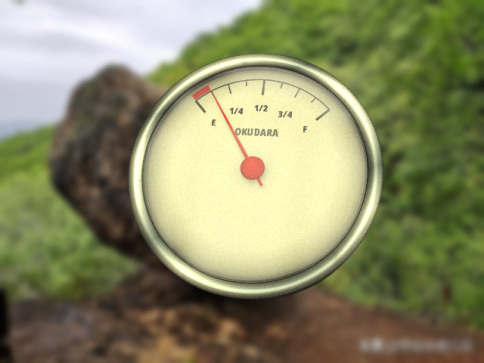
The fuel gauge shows **0.125**
